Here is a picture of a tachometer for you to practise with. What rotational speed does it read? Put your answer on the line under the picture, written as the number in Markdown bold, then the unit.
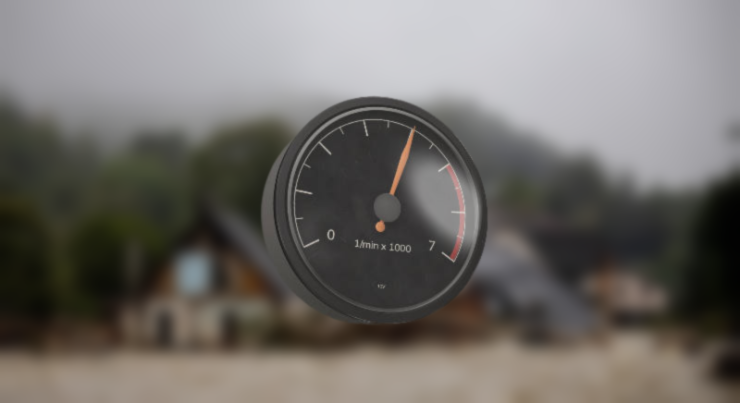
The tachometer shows **4000** rpm
